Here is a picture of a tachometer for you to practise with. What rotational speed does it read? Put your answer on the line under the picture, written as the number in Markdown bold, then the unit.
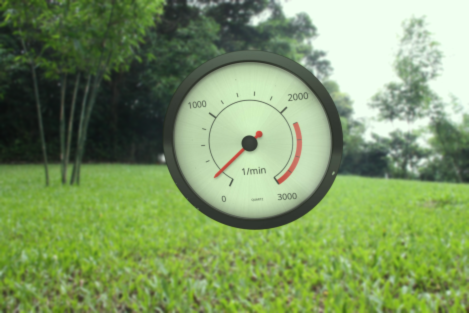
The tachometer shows **200** rpm
